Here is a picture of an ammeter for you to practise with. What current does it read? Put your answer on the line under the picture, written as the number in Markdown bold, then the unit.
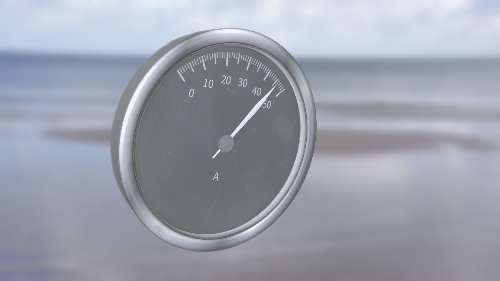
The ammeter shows **45** A
